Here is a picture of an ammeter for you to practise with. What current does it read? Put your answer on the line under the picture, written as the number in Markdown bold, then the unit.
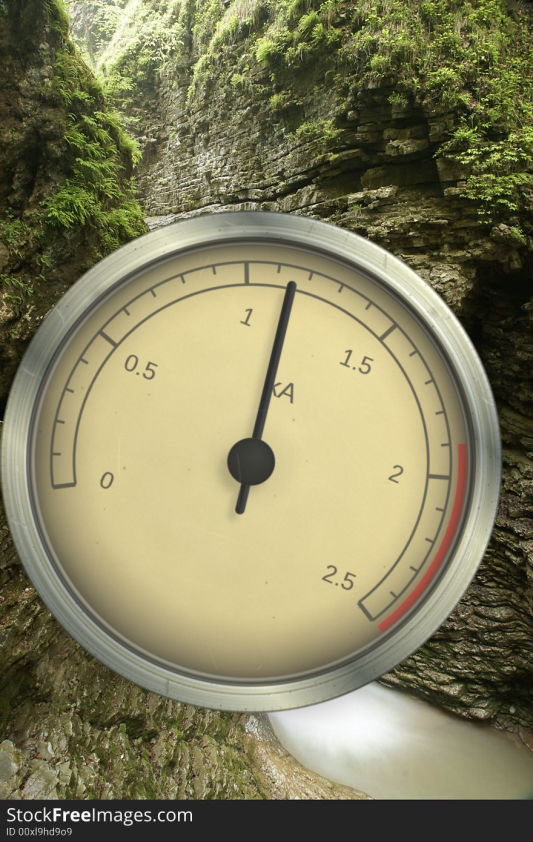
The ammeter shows **1.15** kA
